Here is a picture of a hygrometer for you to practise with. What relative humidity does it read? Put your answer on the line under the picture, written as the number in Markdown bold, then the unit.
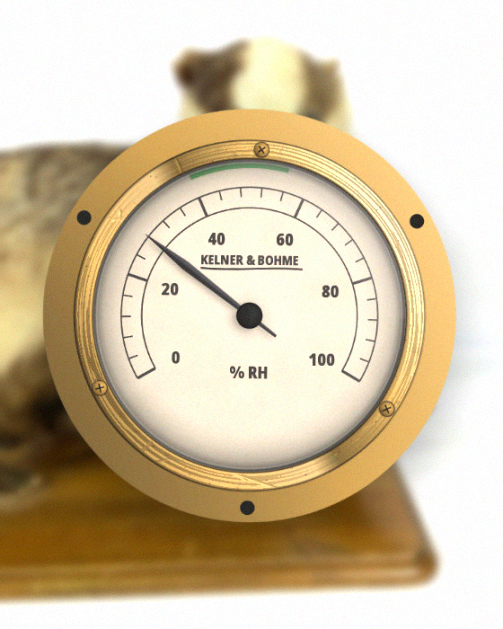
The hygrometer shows **28** %
